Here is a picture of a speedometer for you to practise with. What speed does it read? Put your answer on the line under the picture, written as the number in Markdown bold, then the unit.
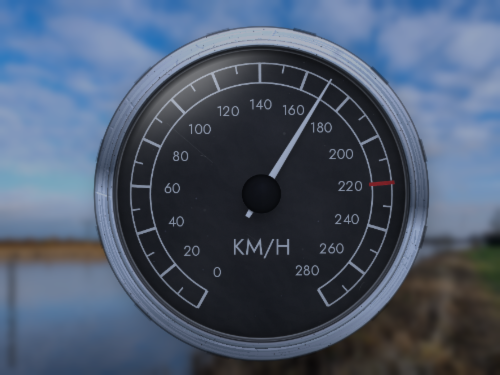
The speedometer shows **170** km/h
